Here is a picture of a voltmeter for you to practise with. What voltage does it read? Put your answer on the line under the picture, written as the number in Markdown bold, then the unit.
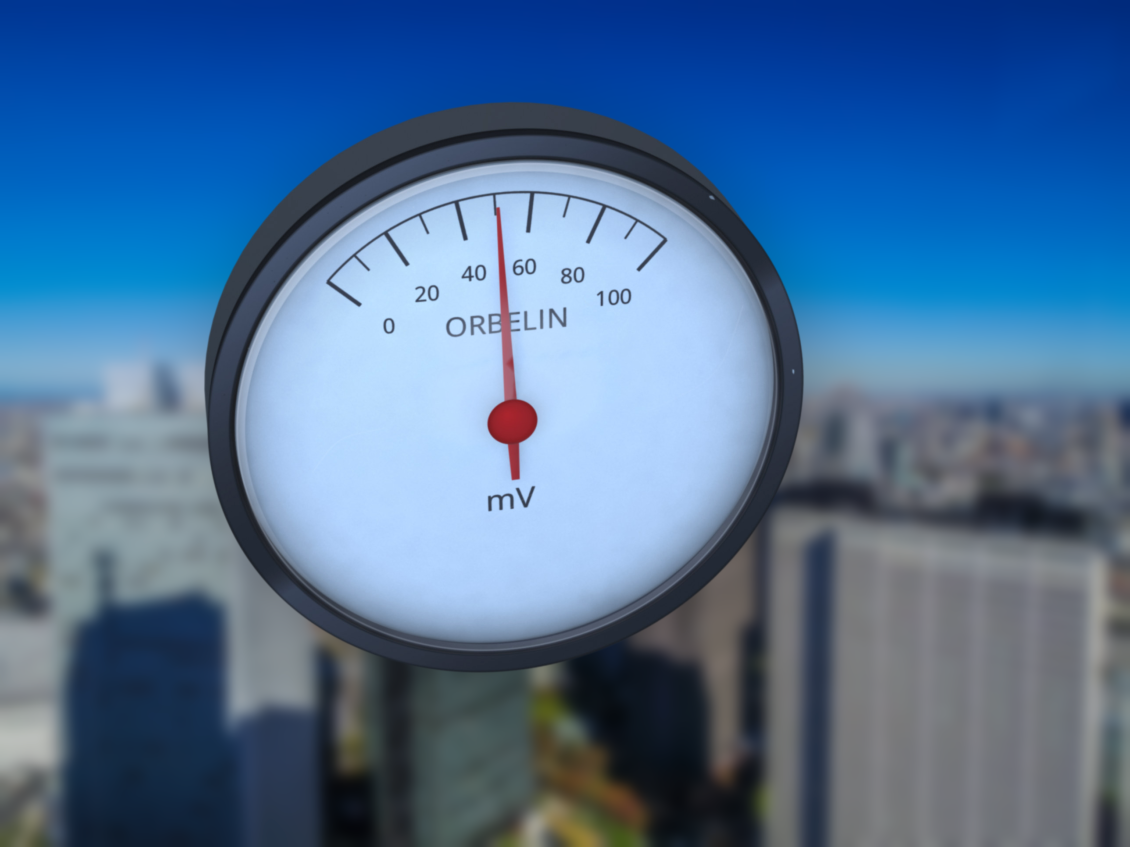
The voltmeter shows **50** mV
